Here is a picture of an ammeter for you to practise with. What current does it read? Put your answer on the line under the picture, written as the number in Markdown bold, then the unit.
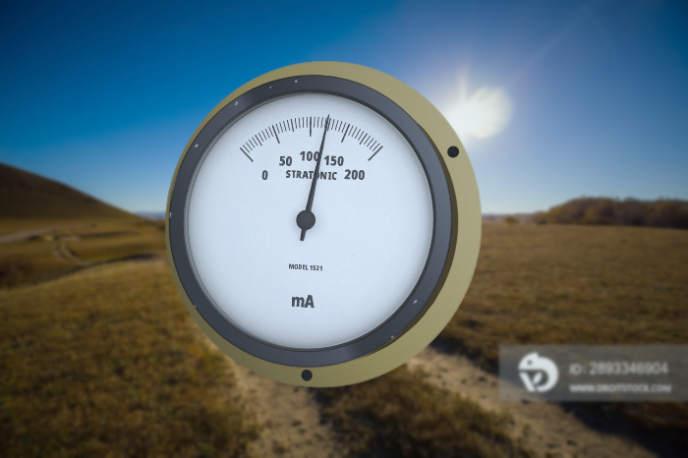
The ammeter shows **125** mA
